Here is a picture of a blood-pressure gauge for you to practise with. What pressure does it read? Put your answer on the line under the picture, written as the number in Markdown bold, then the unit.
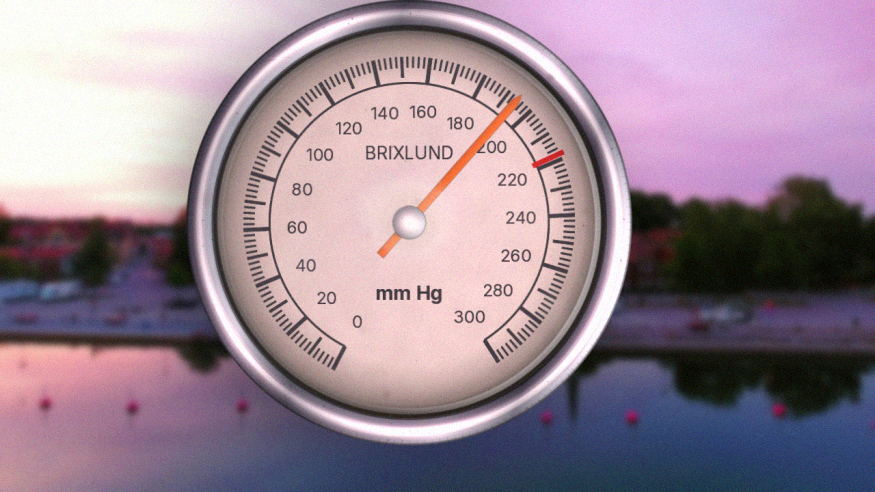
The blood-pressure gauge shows **194** mmHg
